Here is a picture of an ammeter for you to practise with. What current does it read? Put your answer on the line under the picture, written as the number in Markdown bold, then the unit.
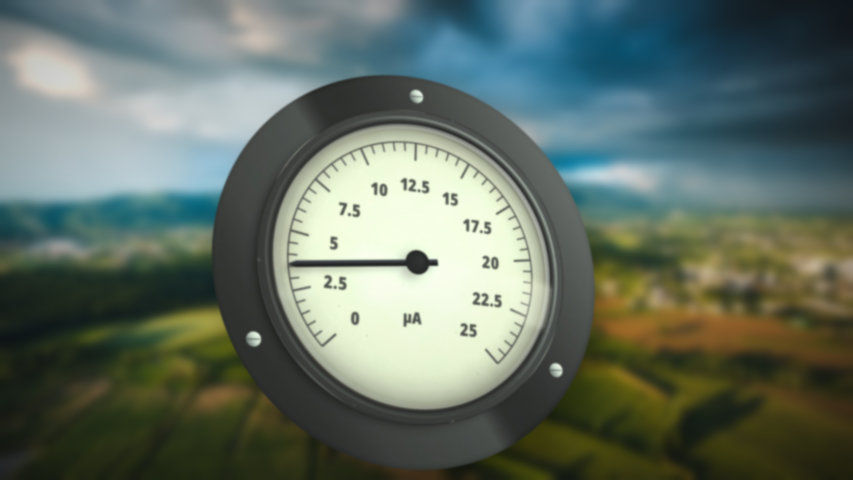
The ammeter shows **3.5** µA
